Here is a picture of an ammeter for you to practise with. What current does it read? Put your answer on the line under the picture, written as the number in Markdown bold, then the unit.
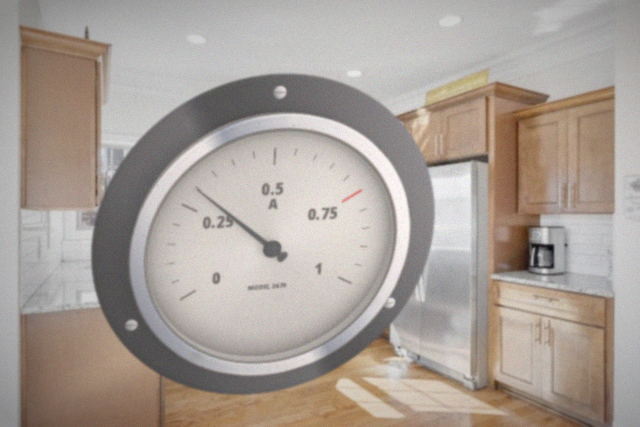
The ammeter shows **0.3** A
